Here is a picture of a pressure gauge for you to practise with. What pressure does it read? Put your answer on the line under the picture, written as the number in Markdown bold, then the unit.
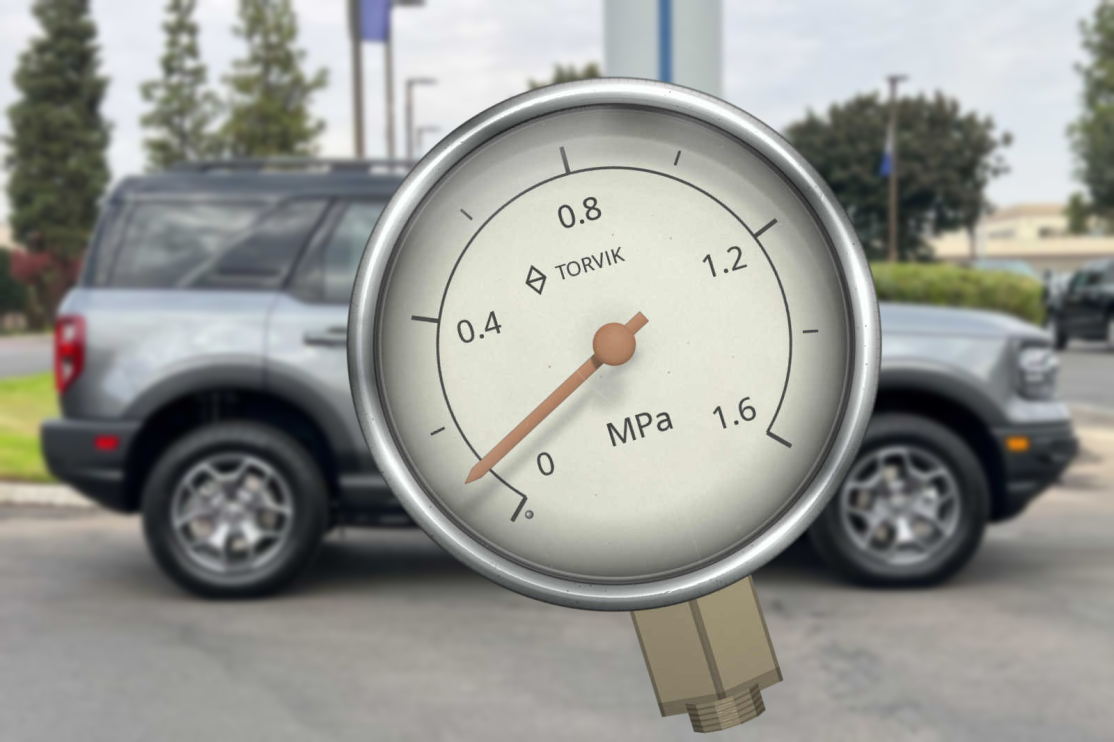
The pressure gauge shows **0.1** MPa
